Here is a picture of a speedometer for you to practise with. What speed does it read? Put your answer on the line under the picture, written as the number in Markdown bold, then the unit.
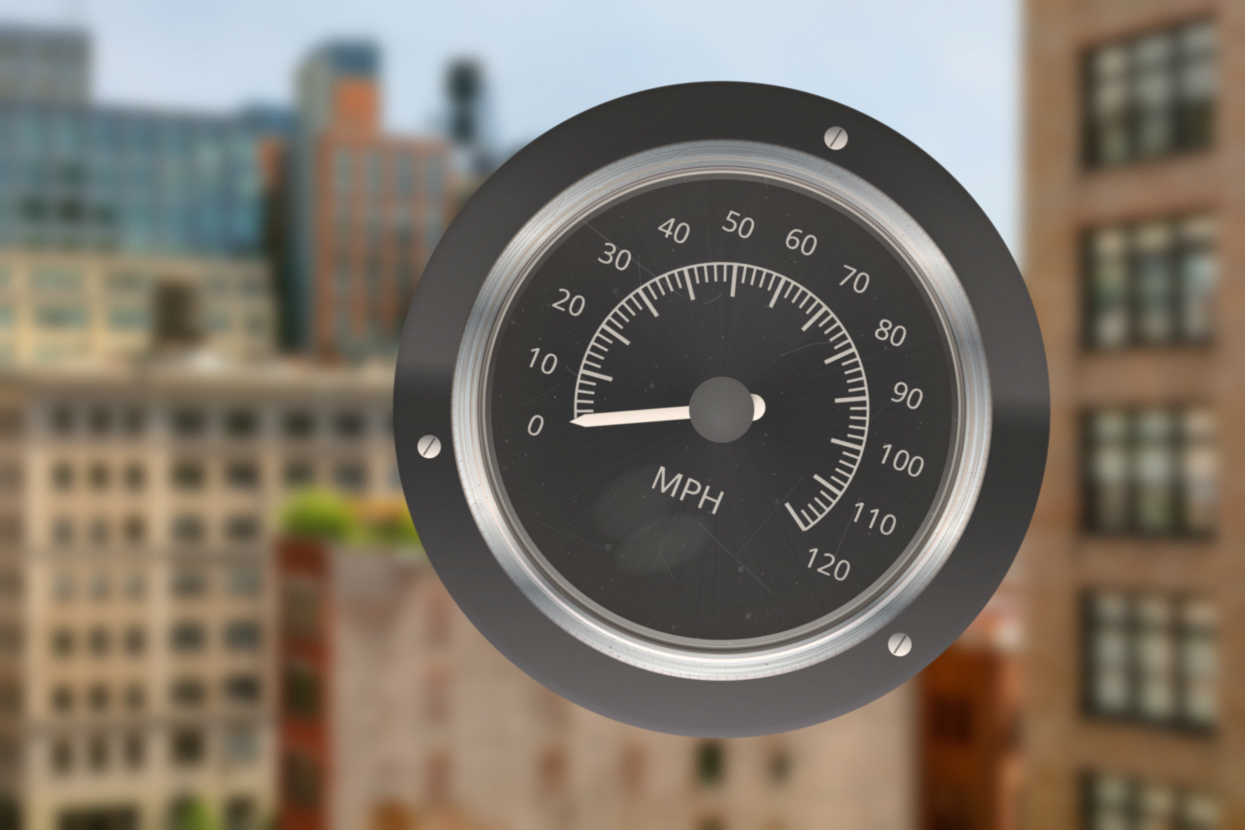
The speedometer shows **0** mph
